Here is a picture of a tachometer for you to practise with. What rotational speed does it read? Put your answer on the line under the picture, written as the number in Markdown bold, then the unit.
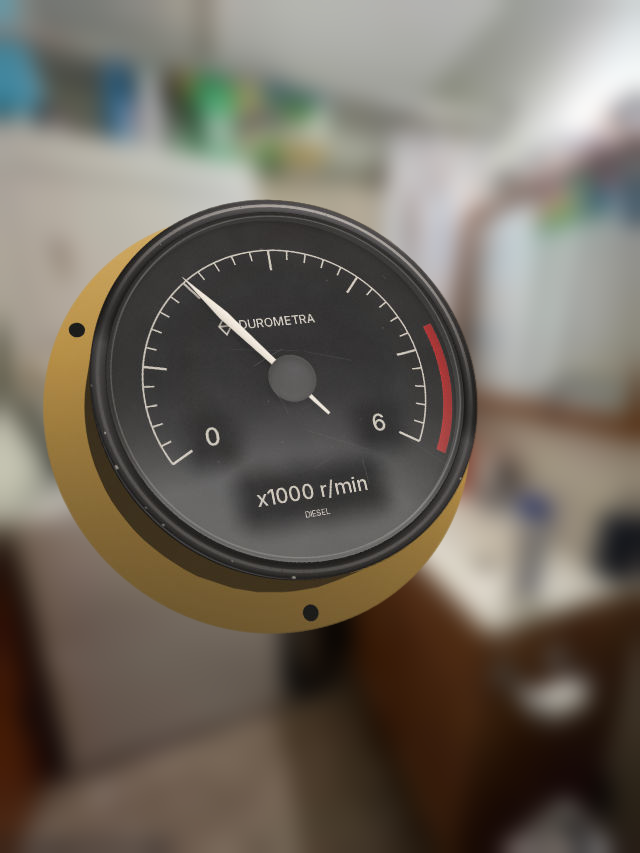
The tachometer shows **2000** rpm
